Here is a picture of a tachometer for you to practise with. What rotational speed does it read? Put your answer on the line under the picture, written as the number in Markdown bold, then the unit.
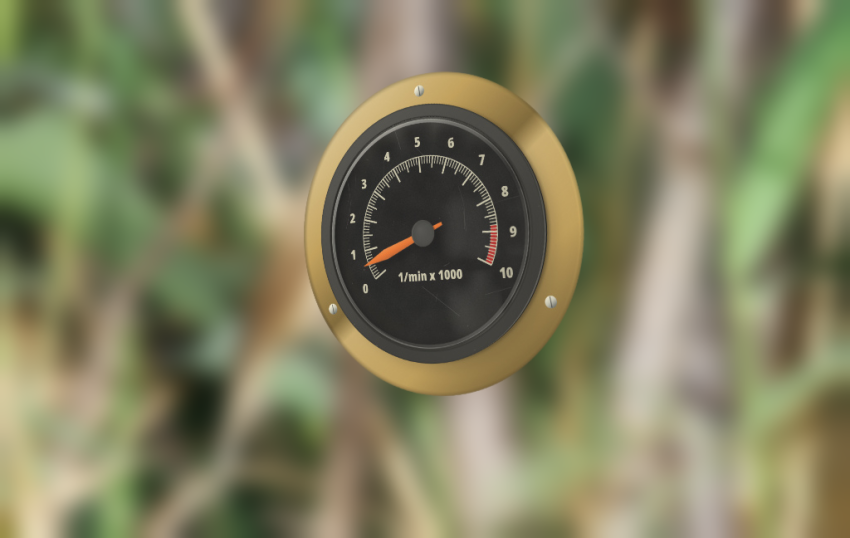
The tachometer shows **500** rpm
